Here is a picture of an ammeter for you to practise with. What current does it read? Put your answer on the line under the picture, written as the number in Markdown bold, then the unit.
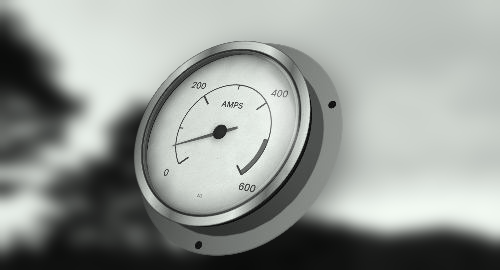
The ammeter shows **50** A
